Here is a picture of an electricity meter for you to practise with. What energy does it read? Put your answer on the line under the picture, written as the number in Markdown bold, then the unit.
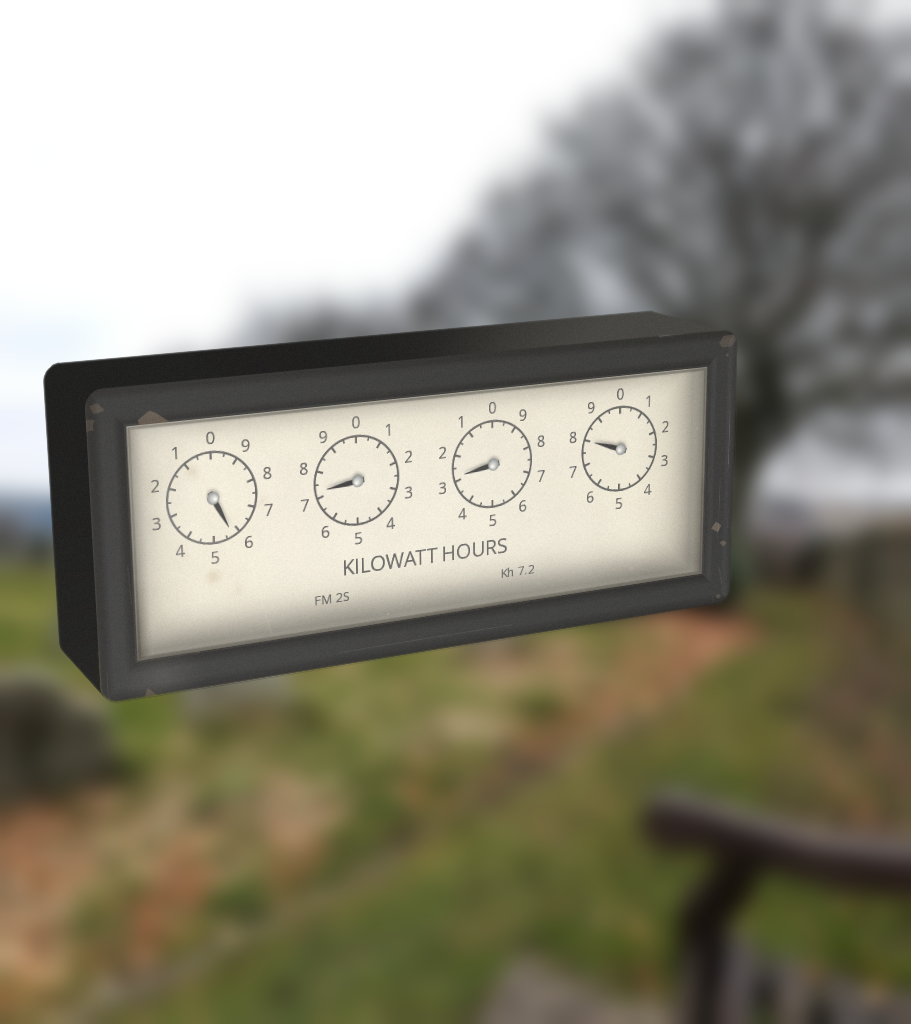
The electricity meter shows **5728** kWh
